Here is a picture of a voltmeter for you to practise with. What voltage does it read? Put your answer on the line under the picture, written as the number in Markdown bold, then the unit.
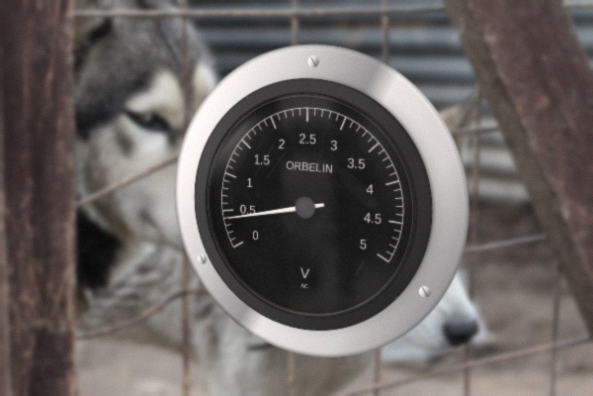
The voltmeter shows **0.4** V
